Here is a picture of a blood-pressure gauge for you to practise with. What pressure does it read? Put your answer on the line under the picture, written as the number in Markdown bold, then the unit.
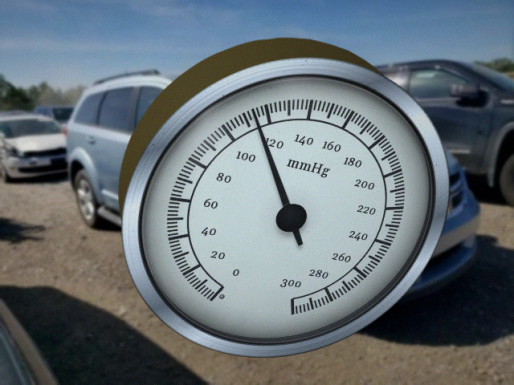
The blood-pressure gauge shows **114** mmHg
